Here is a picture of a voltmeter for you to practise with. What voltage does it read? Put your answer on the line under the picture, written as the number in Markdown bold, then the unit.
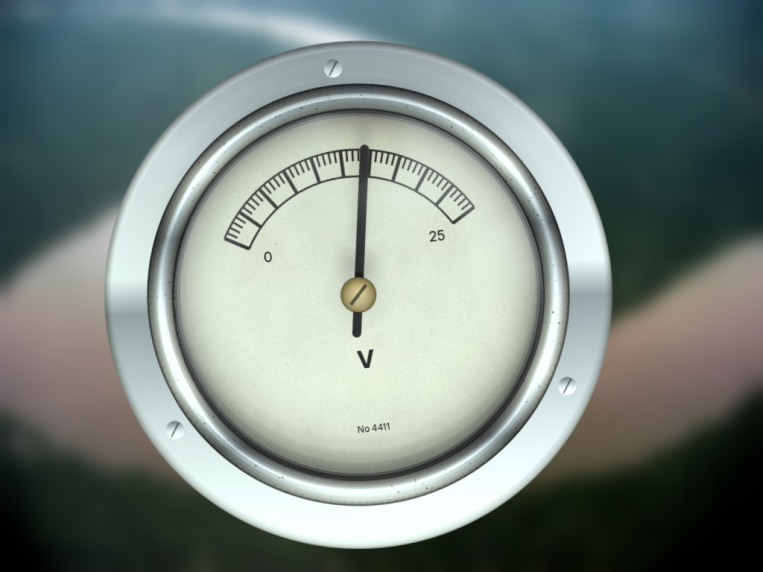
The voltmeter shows **14.5** V
